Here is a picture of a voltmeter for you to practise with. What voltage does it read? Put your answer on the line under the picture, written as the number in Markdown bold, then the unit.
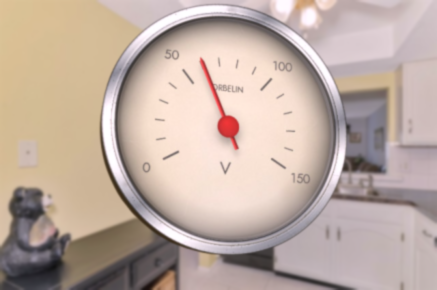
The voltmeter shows **60** V
